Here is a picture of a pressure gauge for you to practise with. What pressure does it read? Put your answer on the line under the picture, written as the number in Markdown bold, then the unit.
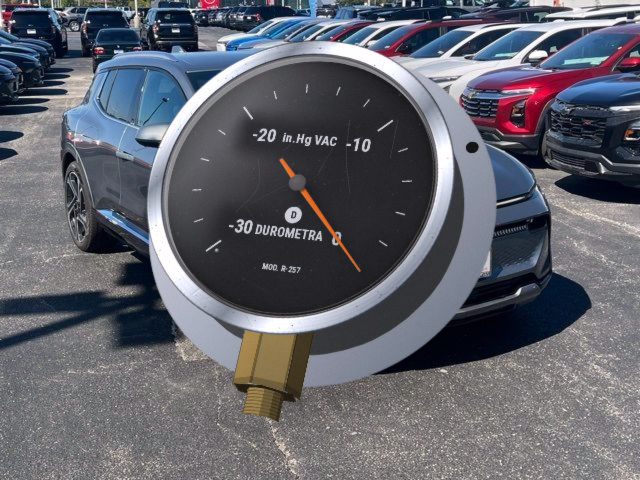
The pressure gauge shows **0** inHg
